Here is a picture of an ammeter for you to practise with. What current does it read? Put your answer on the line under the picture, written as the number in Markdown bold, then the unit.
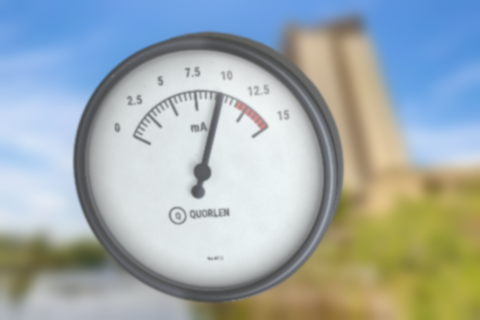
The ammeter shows **10** mA
